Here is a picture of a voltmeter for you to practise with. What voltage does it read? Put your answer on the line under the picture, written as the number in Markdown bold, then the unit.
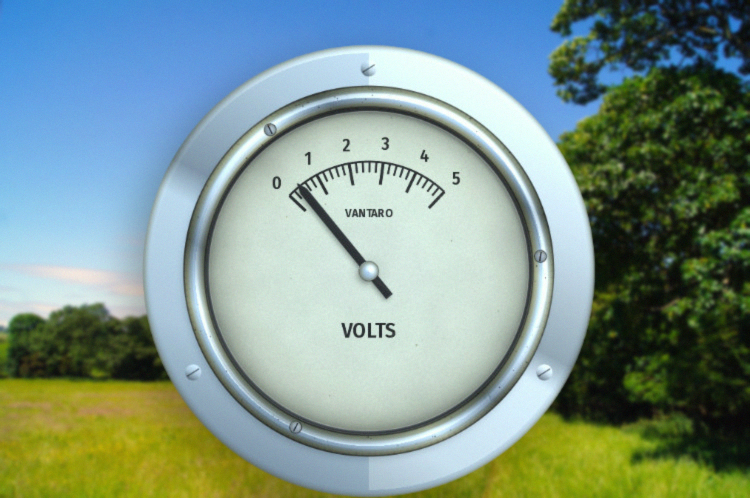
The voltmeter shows **0.4** V
